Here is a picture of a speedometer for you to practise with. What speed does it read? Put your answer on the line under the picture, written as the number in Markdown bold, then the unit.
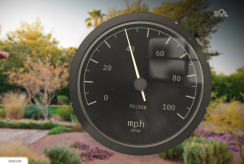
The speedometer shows **40** mph
